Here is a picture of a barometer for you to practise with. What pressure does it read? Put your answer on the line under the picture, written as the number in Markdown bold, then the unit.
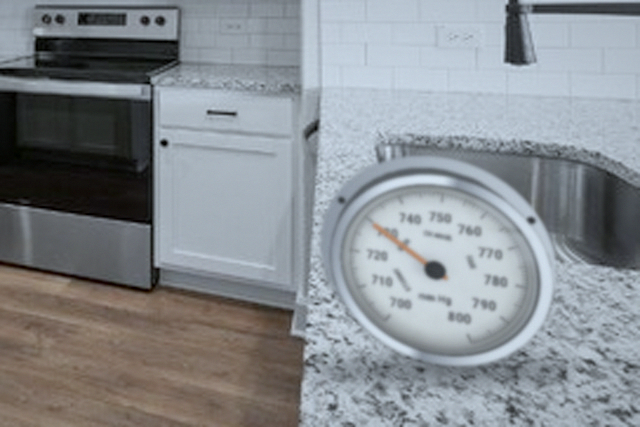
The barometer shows **730** mmHg
